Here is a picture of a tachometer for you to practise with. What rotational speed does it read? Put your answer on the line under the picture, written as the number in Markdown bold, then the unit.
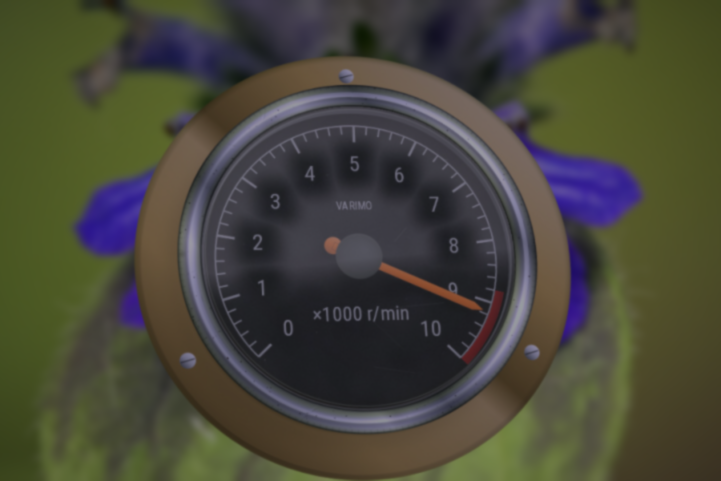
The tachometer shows **9200** rpm
